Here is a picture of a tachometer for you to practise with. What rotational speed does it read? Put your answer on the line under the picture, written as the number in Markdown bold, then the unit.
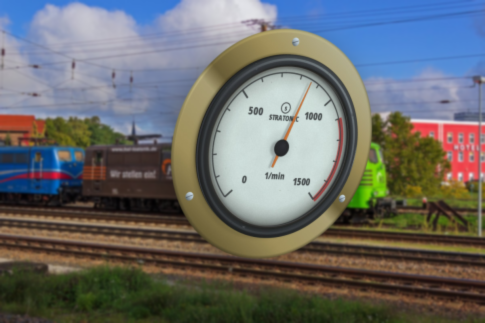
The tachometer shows **850** rpm
